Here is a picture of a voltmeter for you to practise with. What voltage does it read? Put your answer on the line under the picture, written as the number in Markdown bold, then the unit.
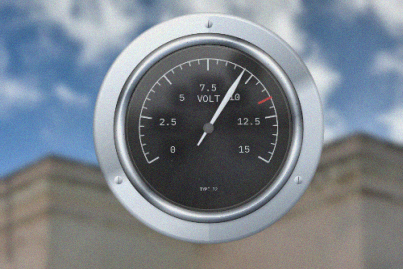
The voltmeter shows **9.5** V
